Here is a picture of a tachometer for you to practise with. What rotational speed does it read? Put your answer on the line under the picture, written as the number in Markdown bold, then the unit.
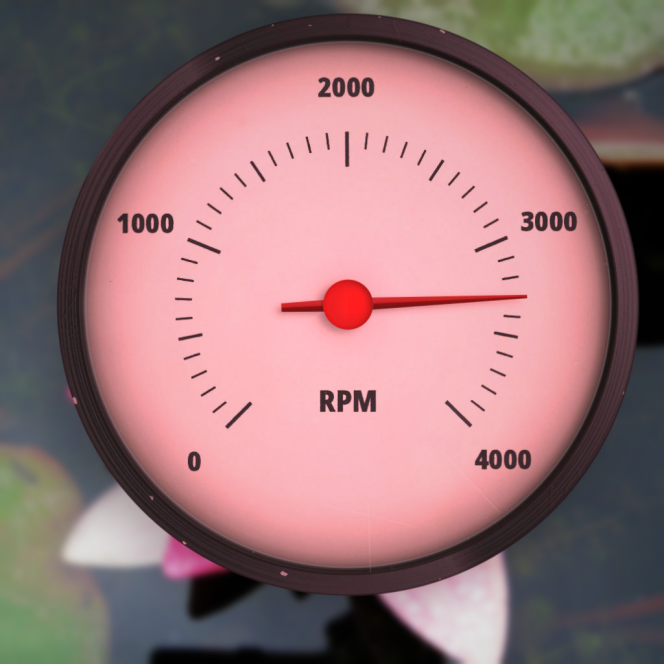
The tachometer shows **3300** rpm
